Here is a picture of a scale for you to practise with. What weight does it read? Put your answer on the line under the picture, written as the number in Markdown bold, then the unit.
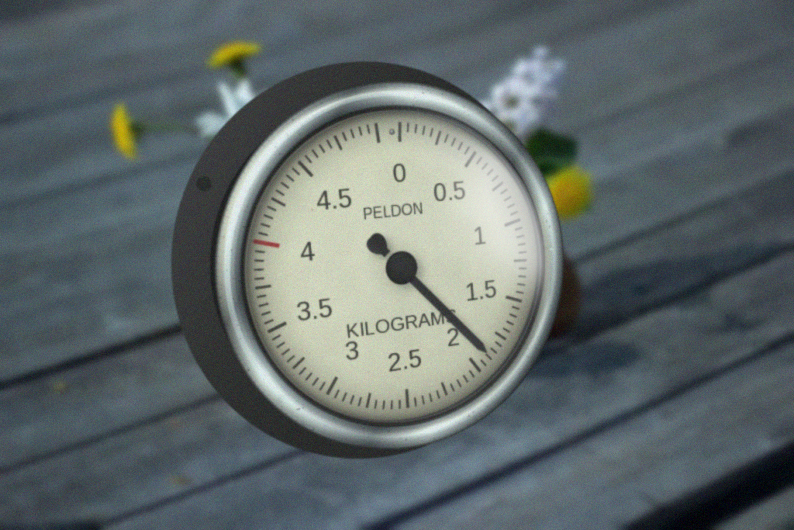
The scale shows **1.9** kg
